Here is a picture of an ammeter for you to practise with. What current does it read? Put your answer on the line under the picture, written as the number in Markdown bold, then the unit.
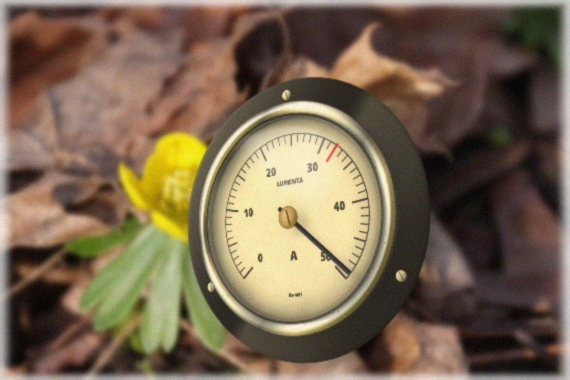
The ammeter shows **49** A
